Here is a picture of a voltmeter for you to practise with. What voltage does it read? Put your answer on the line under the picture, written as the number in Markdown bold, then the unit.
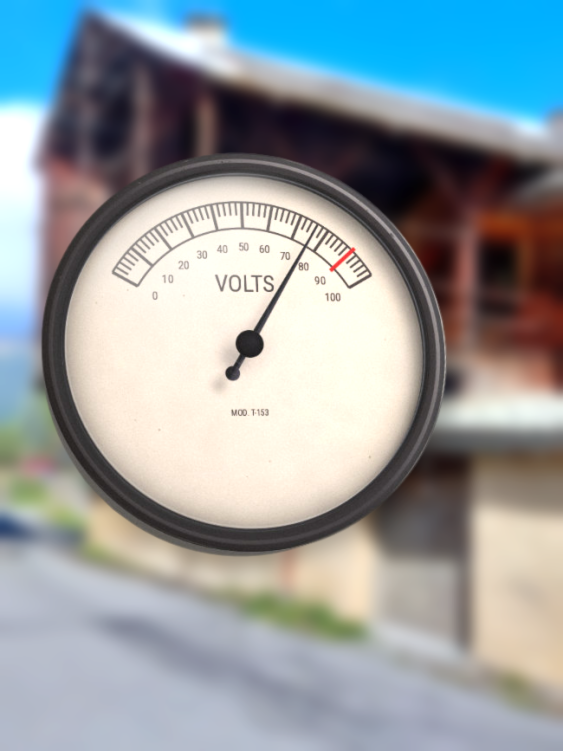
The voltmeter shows **76** V
